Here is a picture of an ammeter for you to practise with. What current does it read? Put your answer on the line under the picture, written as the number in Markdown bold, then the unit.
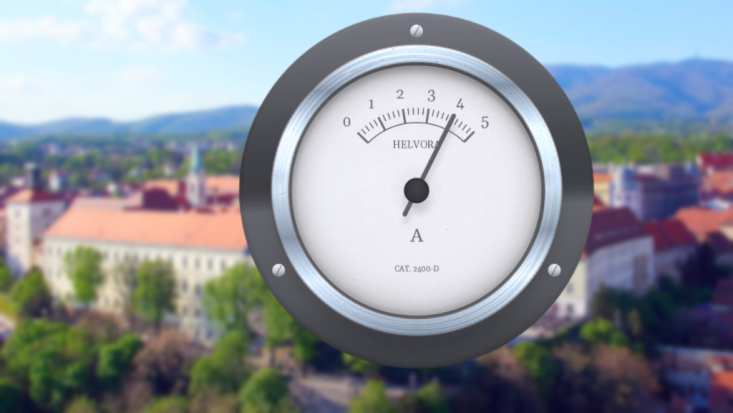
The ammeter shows **4** A
